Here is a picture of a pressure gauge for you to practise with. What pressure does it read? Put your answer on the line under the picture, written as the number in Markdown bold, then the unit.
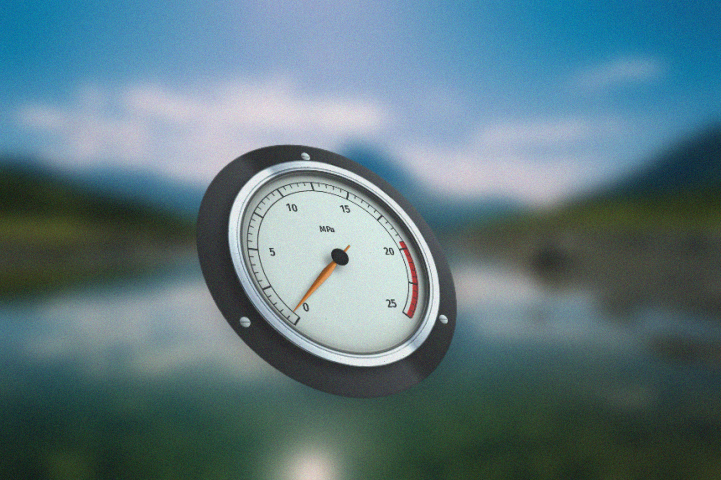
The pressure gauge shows **0.5** MPa
